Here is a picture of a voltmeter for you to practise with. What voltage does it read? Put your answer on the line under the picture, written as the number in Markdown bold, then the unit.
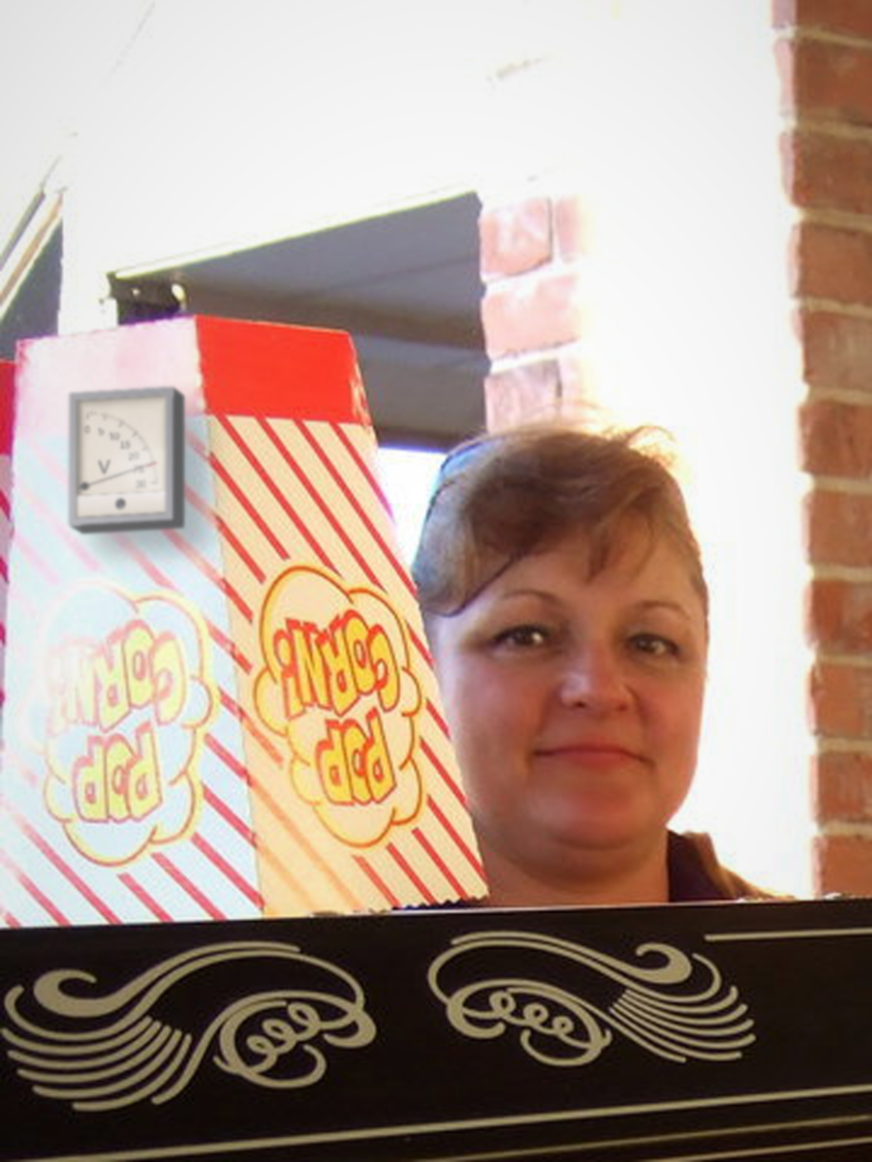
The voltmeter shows **25** V
